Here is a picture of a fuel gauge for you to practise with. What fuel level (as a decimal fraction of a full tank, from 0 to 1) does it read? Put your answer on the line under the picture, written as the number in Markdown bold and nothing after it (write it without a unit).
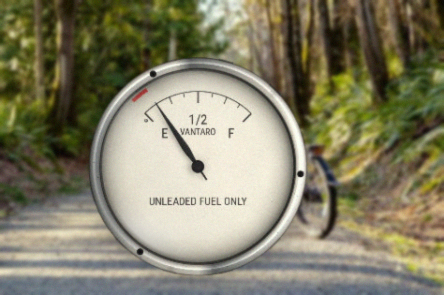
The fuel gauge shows **0.125**
